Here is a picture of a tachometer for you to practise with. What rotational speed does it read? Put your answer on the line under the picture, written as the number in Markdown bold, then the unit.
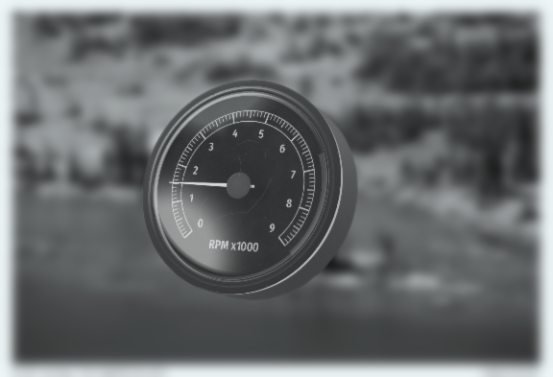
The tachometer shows **1500** rpm
